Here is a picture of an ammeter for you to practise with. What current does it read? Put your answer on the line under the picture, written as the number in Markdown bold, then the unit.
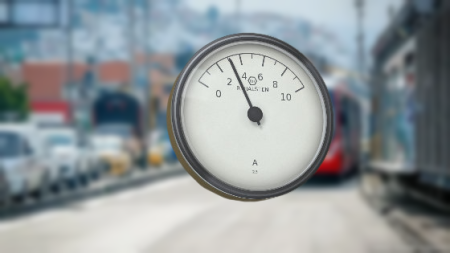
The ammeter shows **3** A
